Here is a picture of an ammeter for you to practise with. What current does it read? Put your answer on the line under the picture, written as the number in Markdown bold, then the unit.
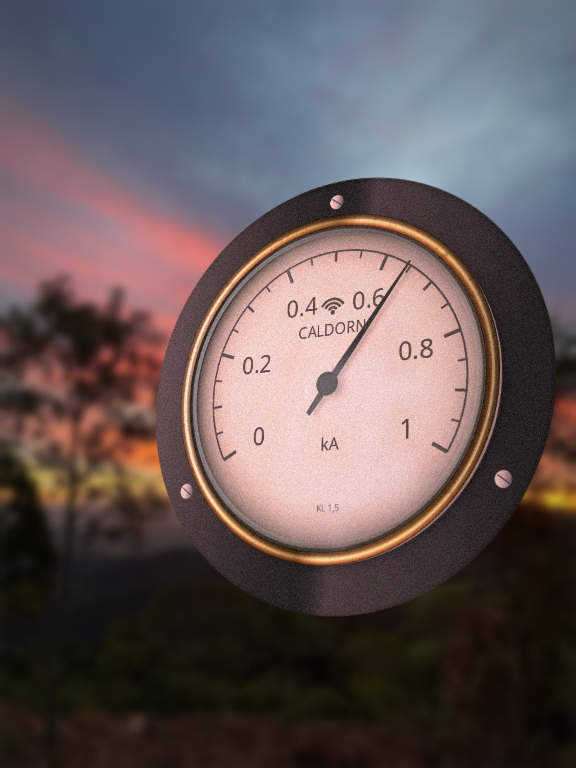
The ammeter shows **0.65** kA
